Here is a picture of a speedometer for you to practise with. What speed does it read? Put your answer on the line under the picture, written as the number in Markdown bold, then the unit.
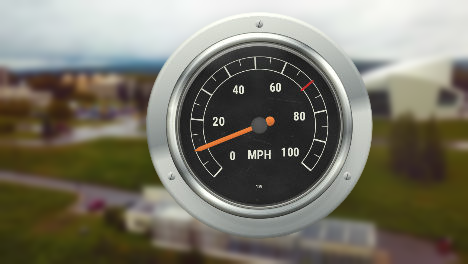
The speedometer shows **10** mph
